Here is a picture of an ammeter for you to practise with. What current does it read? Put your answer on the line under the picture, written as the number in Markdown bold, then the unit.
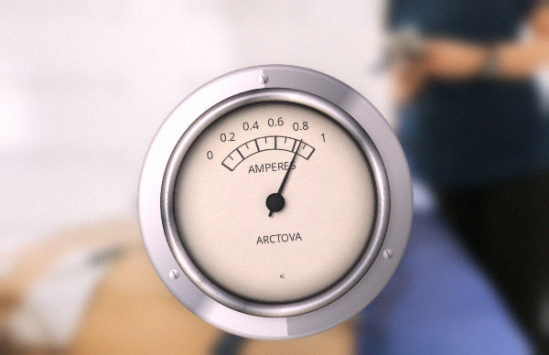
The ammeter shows **0.85** A
